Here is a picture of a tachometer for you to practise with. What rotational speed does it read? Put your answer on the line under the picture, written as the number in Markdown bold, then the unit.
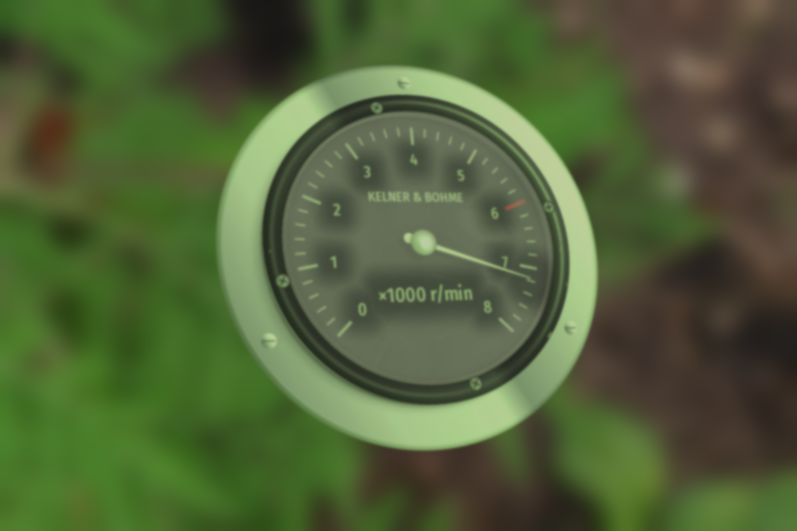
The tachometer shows **7200** rpm
